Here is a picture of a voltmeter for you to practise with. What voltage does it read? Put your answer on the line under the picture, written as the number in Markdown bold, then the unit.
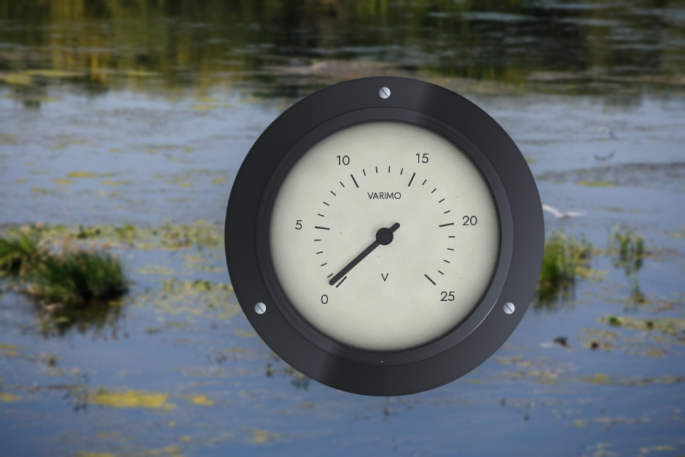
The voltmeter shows **0.5** V
